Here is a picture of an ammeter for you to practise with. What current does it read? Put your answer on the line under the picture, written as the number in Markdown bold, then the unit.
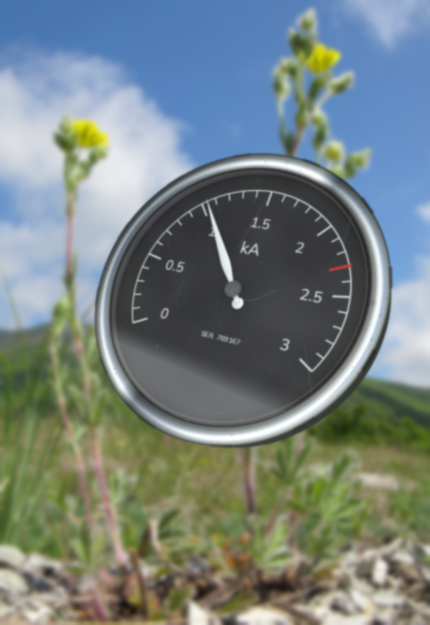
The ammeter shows **1.05** kA
